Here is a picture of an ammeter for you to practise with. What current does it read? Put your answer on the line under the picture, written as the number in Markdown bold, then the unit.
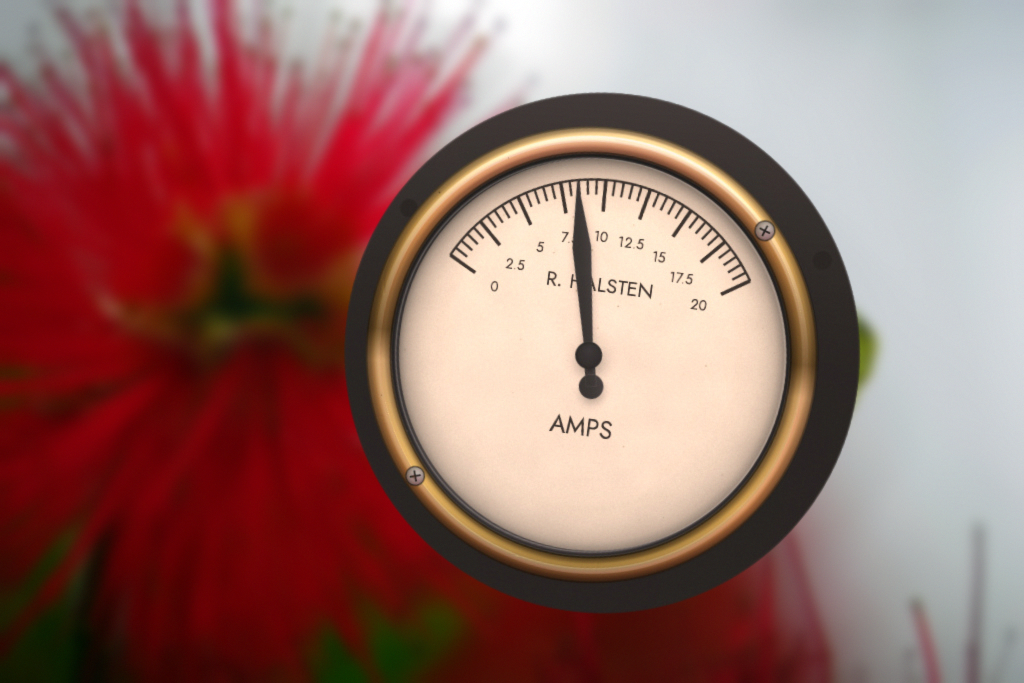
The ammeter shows **8.5** A
